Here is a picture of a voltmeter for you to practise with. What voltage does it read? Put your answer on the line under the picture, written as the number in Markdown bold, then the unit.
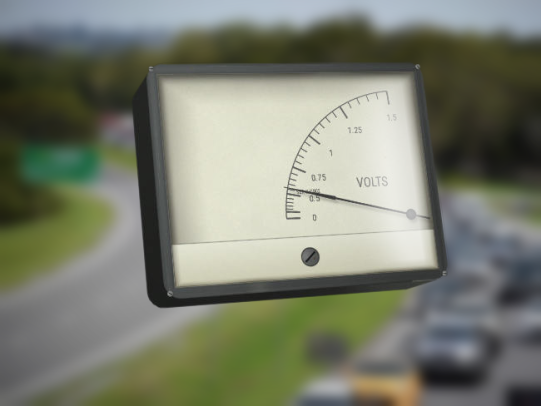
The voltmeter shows **0.55** V
